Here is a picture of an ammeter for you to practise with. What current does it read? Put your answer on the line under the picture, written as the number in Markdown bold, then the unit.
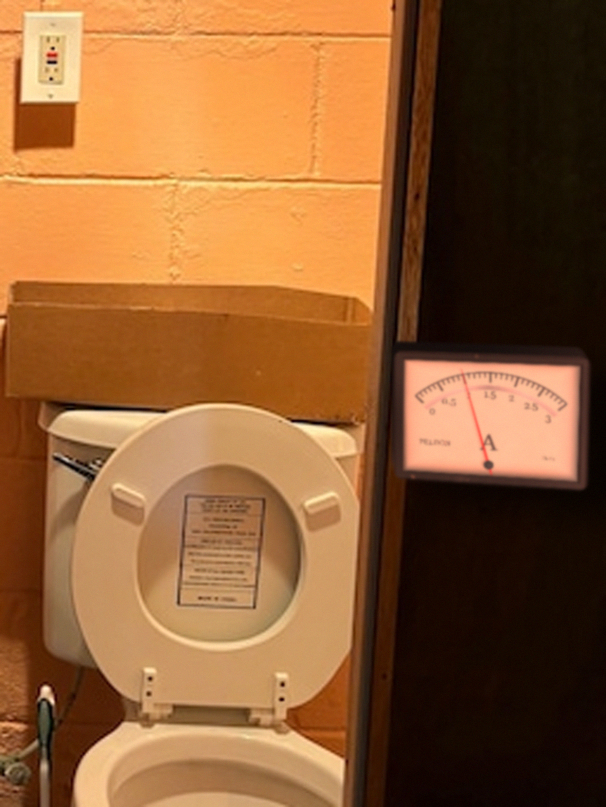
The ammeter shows **1** A
